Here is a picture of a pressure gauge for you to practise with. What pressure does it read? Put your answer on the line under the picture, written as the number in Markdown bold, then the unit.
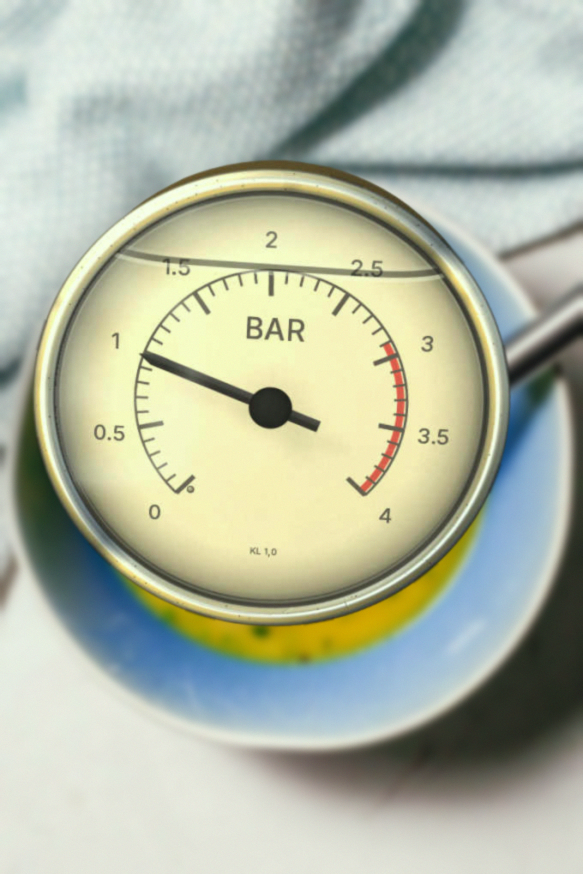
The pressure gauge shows **1** bar
